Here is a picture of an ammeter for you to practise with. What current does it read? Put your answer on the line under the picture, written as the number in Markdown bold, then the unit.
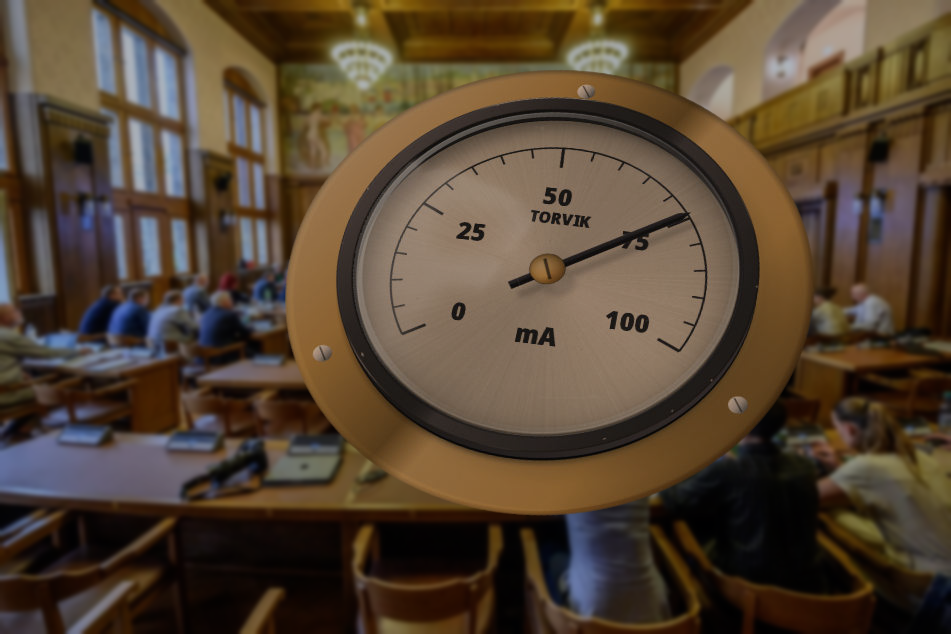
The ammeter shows **75** mA
